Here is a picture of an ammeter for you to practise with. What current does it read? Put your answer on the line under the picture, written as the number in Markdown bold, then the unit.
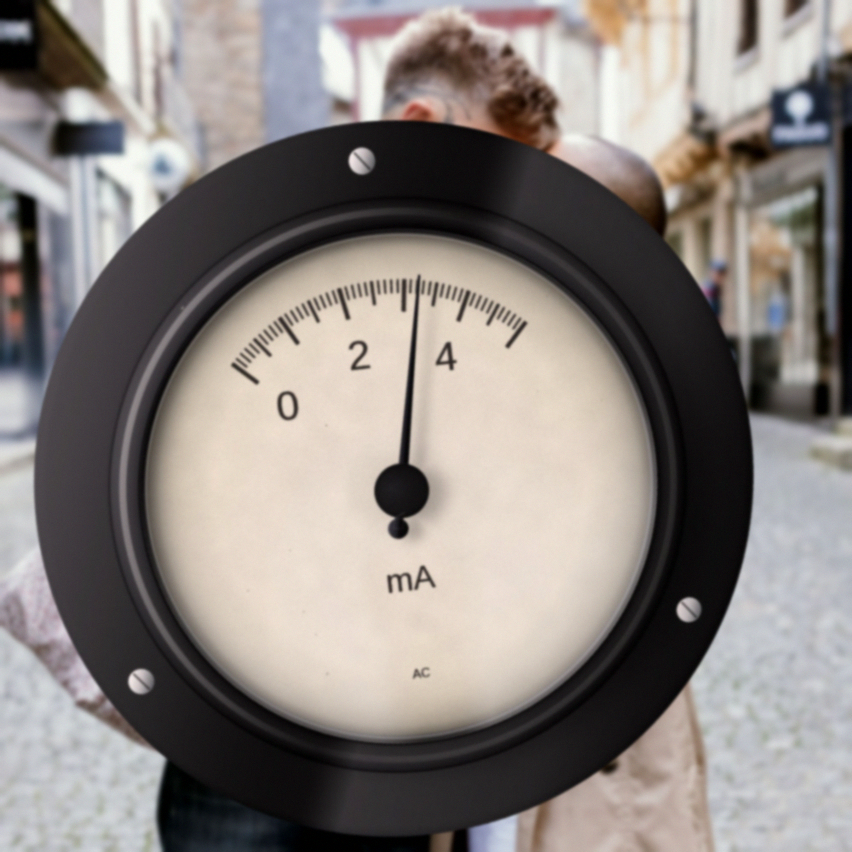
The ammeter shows **3.2** mA
